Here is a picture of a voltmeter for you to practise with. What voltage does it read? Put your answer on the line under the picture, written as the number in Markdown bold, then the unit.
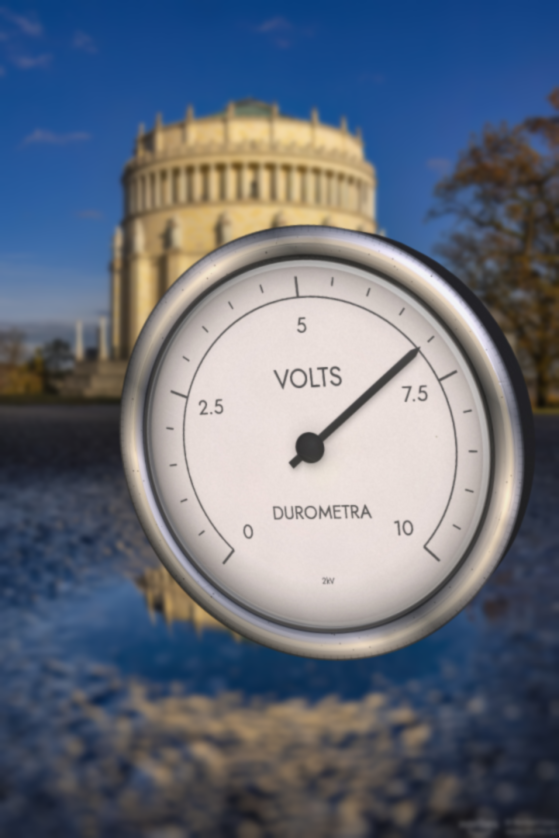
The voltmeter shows **7** V
